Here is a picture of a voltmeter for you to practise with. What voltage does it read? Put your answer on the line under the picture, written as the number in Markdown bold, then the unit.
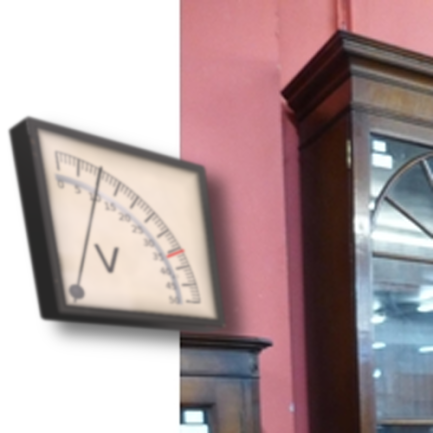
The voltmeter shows **10** V
